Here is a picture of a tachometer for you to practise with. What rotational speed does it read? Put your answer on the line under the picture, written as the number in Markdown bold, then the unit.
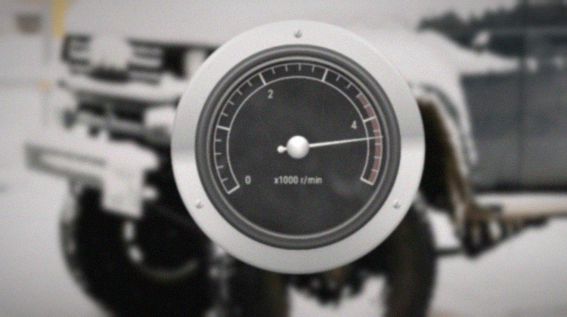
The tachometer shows **4300** rpm
